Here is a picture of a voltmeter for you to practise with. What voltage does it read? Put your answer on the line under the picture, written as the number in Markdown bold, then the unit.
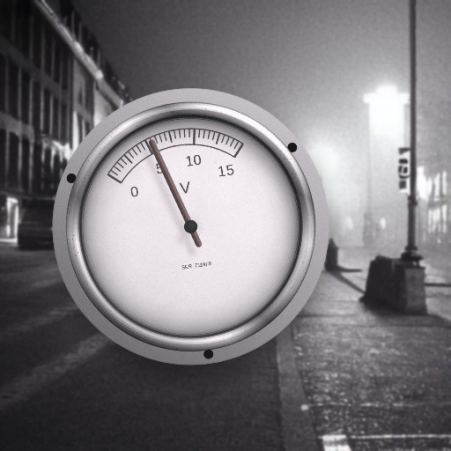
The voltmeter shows **5.5** V
